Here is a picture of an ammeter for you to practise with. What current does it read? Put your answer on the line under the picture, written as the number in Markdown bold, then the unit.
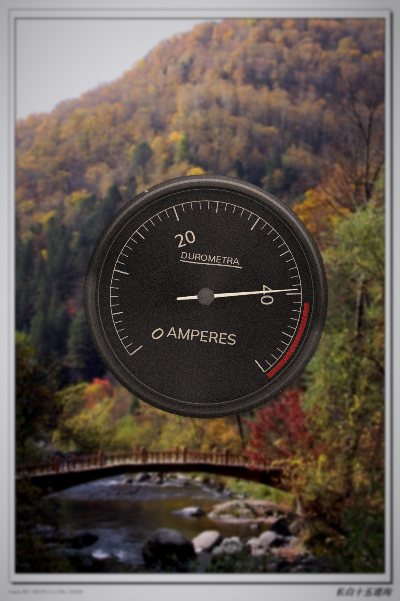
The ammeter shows **39.5** A
